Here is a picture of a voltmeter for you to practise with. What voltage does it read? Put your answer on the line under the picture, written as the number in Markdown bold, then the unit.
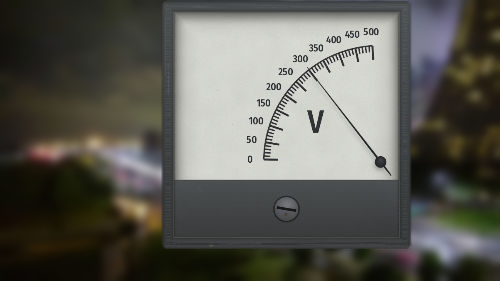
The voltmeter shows **300** V
